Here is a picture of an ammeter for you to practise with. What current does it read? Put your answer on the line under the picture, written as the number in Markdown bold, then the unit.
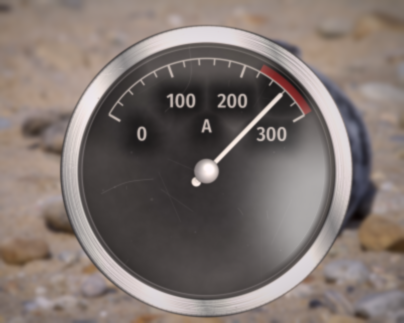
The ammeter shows **260** A
